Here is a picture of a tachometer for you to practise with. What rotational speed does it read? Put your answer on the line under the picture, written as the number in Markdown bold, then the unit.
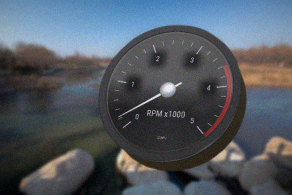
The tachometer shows **200** rpm
